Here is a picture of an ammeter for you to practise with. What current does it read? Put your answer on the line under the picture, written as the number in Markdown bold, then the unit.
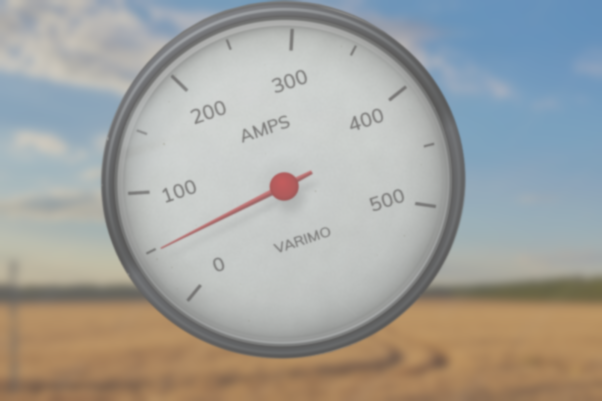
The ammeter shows **50** A
